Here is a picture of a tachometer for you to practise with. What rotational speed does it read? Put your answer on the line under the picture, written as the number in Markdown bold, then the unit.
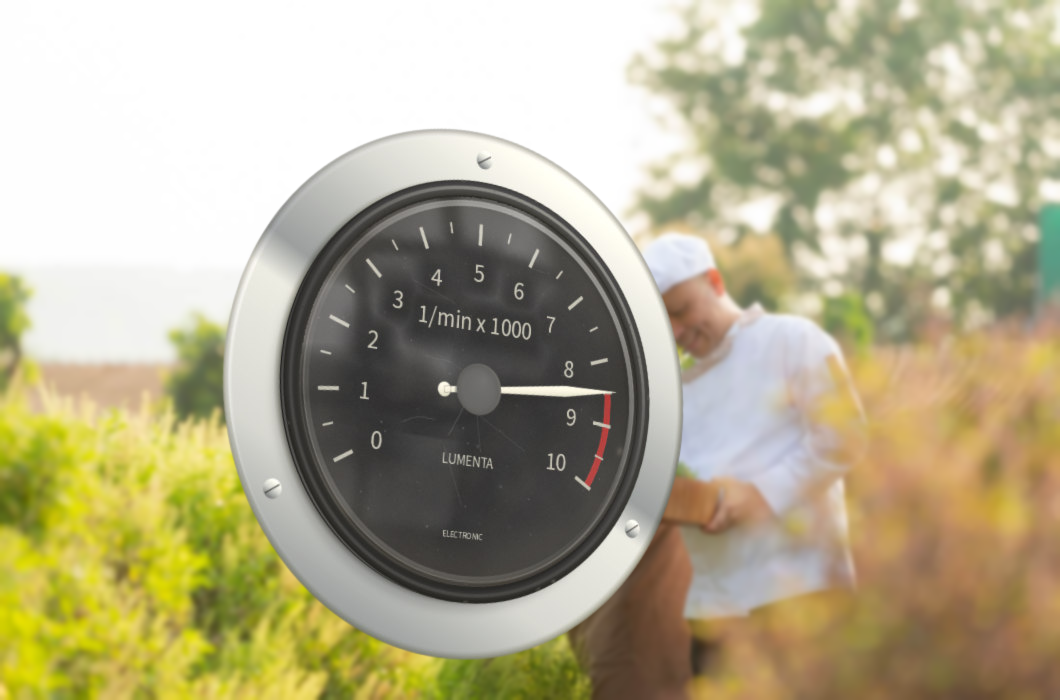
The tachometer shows **8500** rpm
